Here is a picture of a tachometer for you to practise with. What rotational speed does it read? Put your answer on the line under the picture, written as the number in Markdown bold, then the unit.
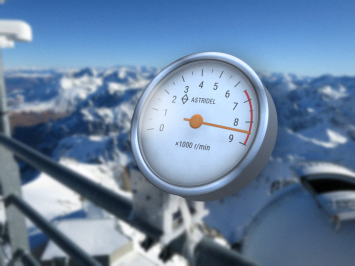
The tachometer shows **8500** rpm
